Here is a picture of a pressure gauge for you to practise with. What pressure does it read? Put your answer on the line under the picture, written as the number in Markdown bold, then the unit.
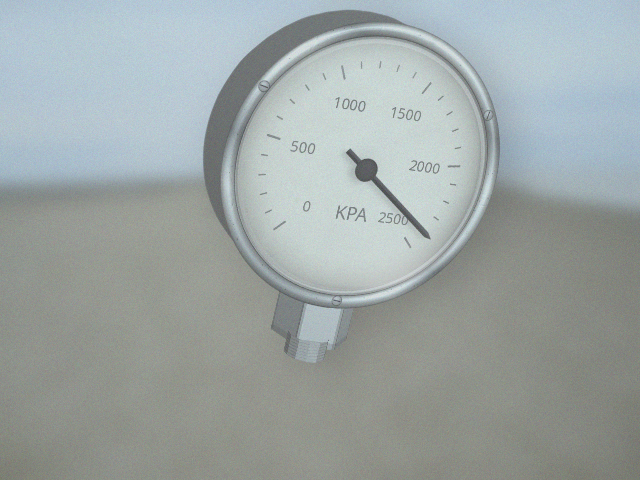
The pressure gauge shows **2400** kPa
